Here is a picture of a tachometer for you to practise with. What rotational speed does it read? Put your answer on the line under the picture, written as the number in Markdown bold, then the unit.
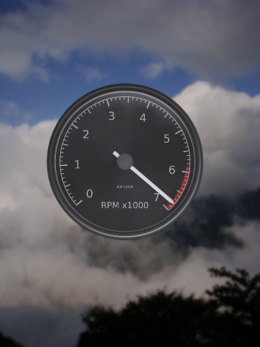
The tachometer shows **6800** rpm
